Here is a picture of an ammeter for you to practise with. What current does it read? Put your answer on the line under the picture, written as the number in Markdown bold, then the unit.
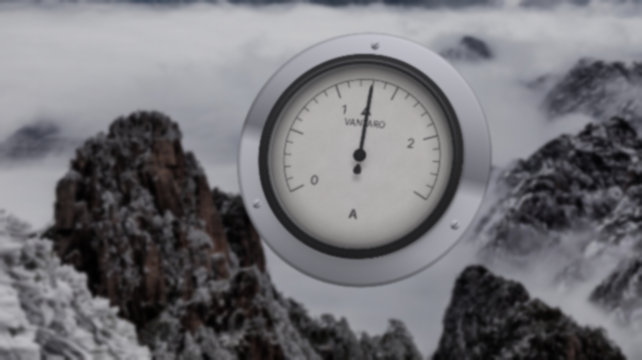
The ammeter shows **1.3** A
